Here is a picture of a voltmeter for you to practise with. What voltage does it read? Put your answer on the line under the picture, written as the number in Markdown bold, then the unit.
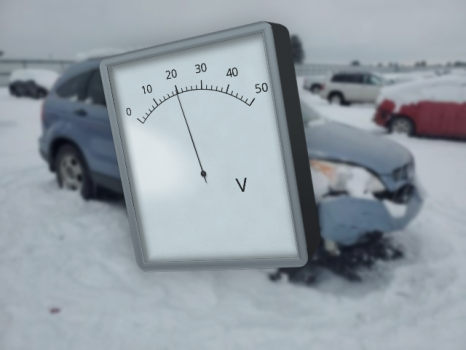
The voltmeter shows **20** V
